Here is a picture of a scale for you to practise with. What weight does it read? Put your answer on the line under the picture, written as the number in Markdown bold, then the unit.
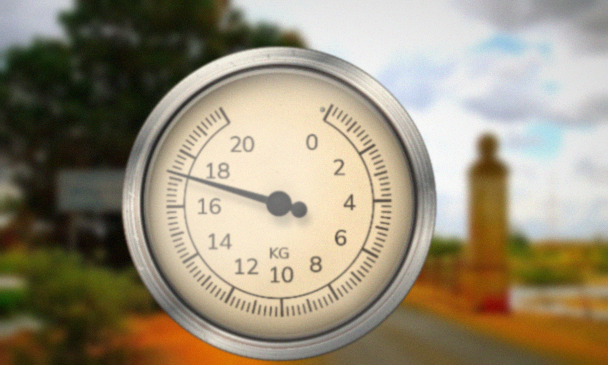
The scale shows **17.2** kg
